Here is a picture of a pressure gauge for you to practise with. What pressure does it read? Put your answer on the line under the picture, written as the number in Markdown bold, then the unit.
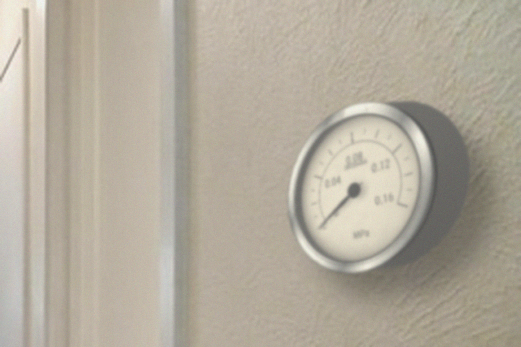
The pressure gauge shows **0** MPa
